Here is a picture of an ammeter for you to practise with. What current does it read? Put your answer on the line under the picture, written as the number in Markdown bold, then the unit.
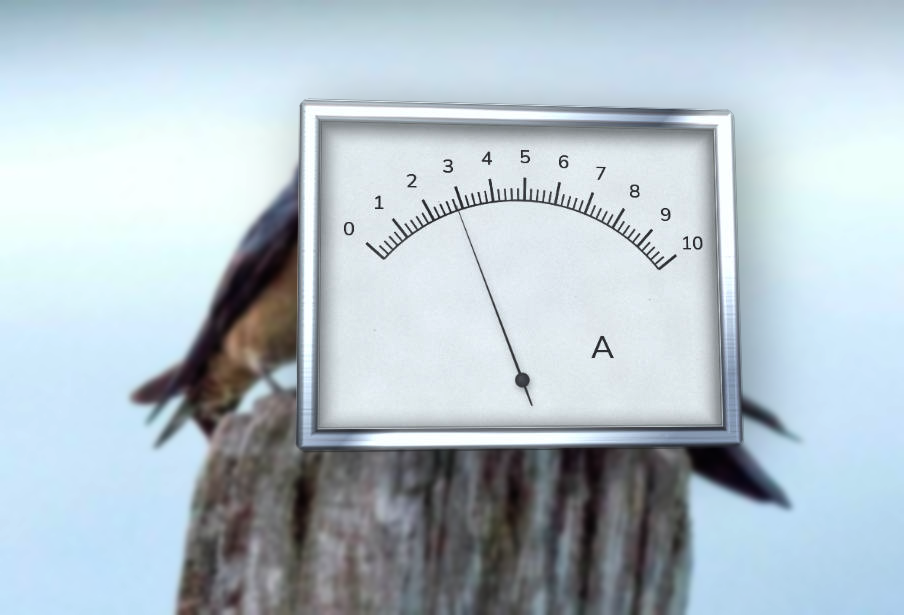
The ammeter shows **2.8** A
